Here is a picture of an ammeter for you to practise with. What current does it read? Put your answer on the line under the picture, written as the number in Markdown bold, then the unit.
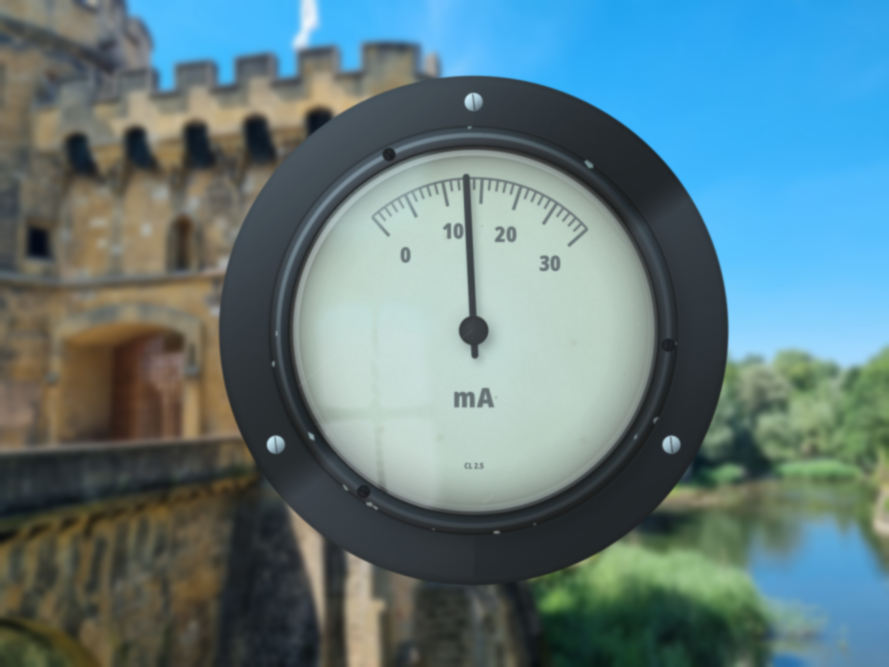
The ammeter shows **13** mA
